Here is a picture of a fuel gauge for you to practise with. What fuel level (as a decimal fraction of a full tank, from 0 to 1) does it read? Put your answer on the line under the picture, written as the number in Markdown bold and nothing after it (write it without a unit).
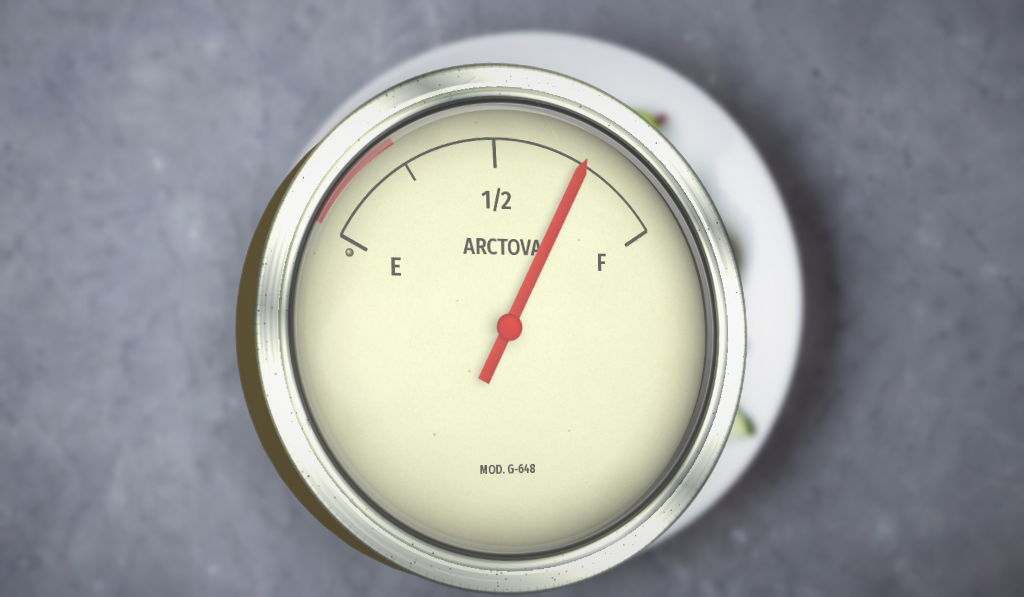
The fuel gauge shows **0.75**
